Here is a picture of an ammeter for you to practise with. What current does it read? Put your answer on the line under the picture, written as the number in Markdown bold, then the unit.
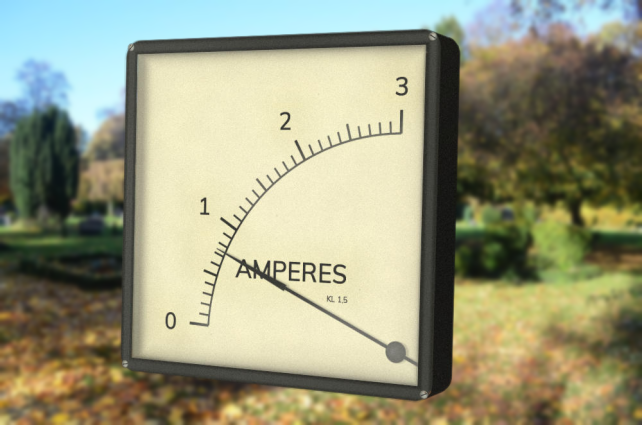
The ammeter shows **0.75** A
